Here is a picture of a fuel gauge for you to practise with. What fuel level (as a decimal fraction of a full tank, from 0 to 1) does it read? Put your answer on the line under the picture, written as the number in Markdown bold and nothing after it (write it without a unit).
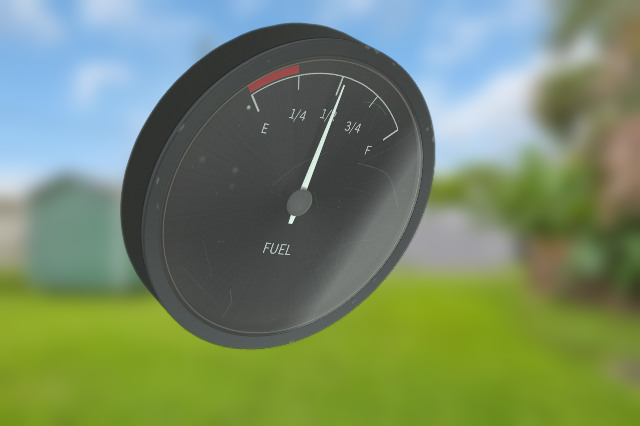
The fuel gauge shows **0.5**
